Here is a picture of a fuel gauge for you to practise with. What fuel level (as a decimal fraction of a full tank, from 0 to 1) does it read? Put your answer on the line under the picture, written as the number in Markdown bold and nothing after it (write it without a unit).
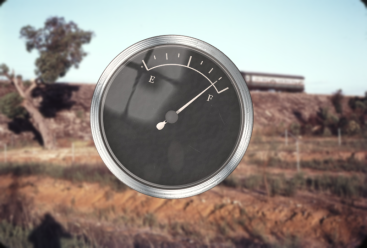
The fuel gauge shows **0.875**
